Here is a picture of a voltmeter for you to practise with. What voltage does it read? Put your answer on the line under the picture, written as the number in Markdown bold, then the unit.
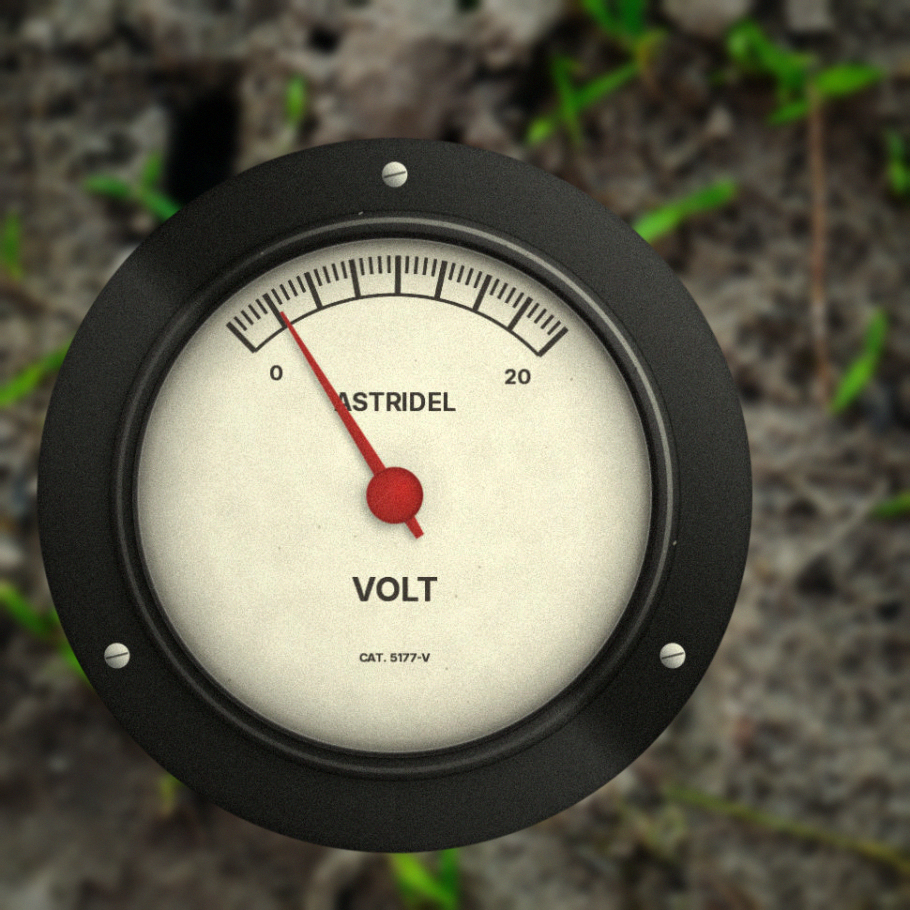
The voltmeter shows **2.75** V
